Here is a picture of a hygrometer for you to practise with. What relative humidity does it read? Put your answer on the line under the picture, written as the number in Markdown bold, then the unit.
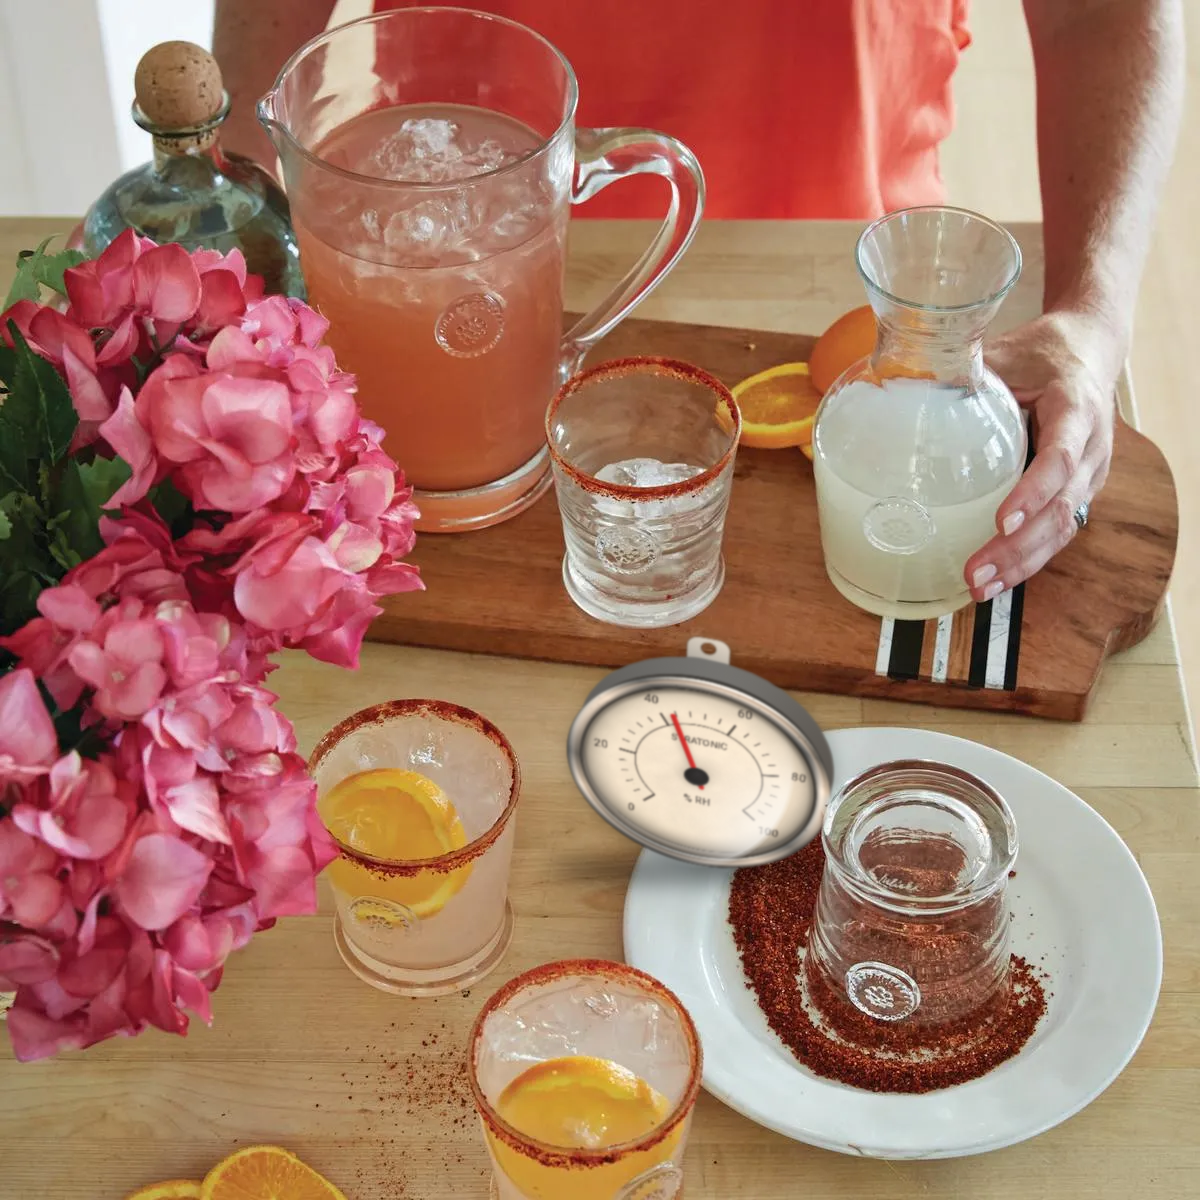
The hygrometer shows **44** %
